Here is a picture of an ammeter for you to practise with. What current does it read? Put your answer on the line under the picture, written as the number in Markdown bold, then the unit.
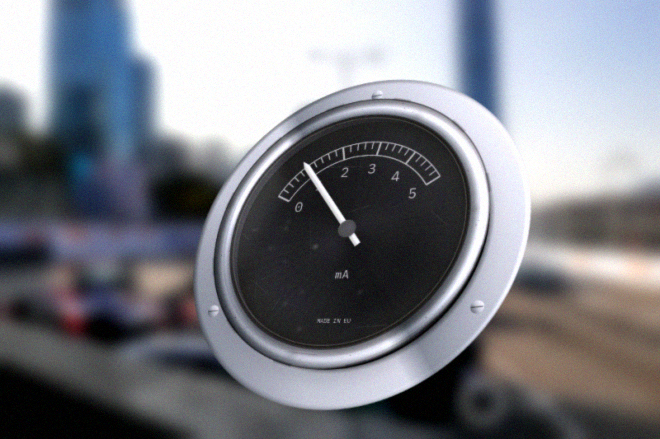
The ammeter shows **1** mA
